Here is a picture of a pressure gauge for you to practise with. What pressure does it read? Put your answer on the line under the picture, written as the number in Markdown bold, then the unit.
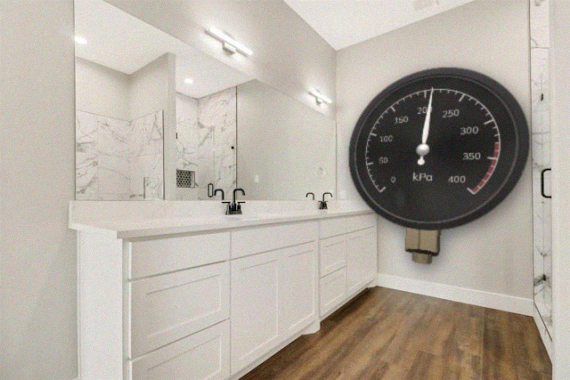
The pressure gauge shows **210** kPa
